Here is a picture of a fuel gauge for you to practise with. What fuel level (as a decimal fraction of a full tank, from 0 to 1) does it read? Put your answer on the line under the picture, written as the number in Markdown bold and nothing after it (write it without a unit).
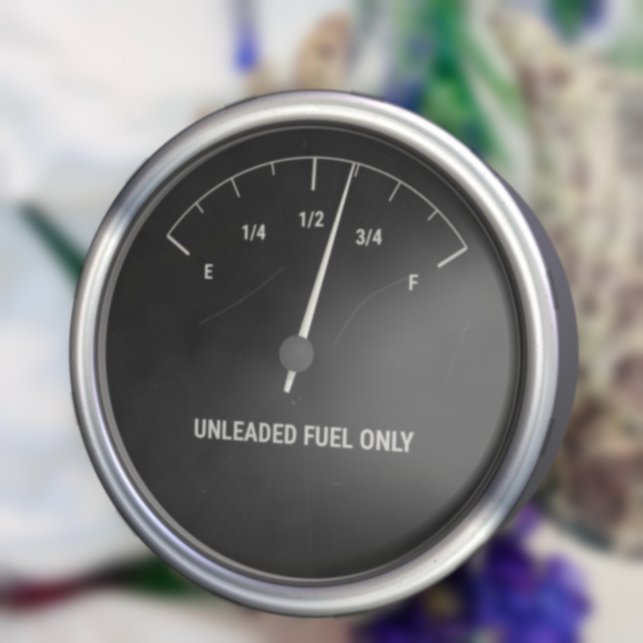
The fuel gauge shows **0.625**
